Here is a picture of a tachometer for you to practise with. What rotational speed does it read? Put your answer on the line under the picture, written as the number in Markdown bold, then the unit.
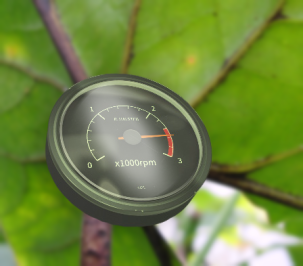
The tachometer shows **2600** rpm
